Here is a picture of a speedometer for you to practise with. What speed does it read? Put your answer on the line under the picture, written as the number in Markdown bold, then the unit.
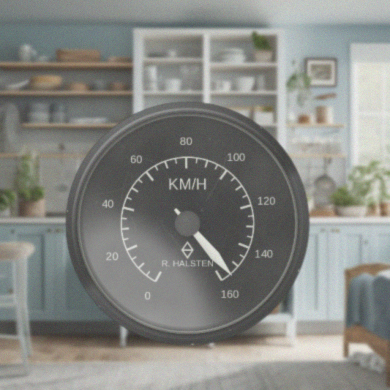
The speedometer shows **155** km/h
